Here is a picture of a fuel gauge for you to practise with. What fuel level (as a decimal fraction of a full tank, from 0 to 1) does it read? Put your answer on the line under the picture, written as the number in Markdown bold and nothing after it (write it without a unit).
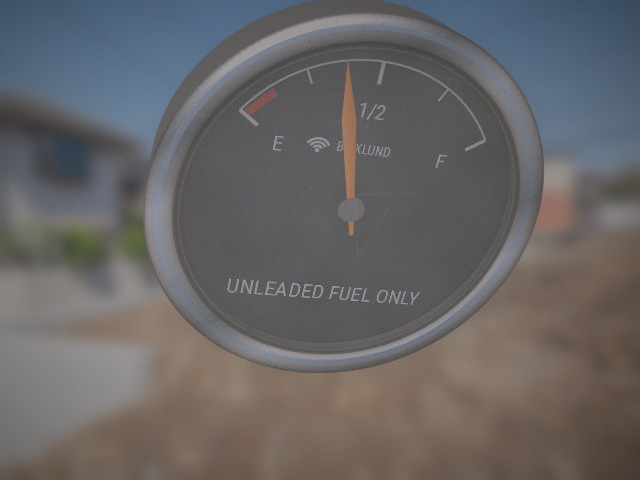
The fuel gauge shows **0.375**
